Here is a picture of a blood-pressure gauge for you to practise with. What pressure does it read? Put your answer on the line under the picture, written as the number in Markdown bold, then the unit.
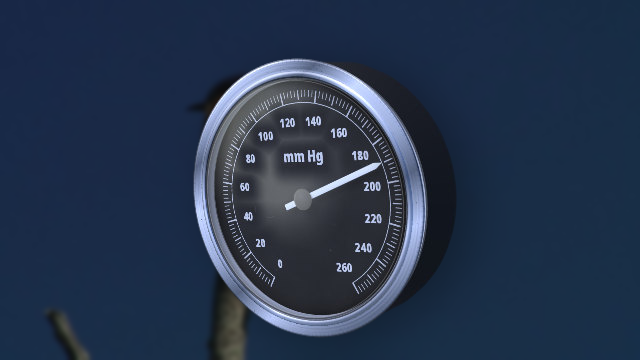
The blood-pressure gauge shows **190** mmHg
